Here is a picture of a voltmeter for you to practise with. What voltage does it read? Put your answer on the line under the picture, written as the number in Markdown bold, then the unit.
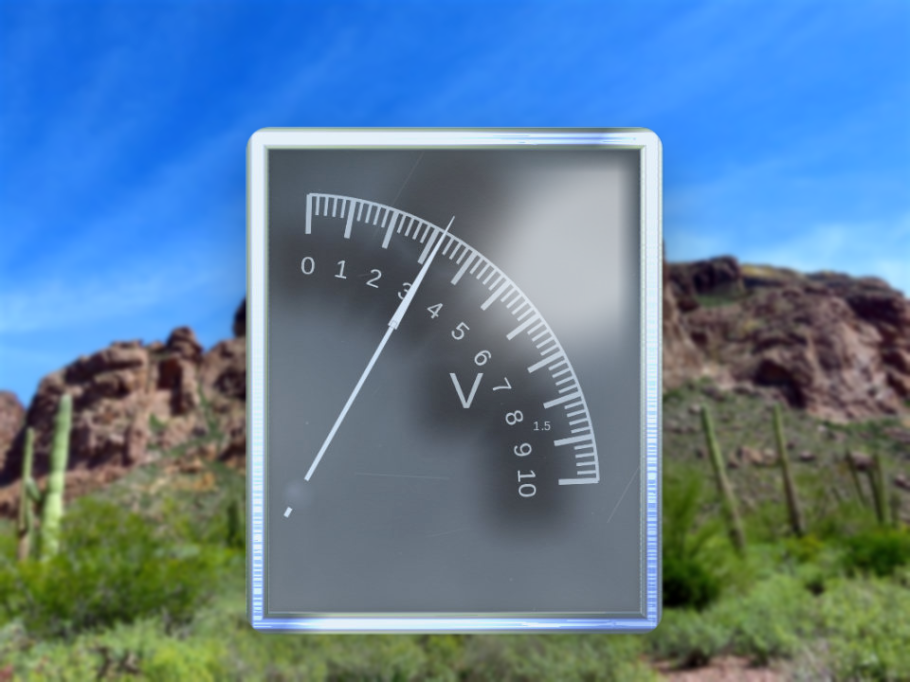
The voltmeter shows **3.2** V
